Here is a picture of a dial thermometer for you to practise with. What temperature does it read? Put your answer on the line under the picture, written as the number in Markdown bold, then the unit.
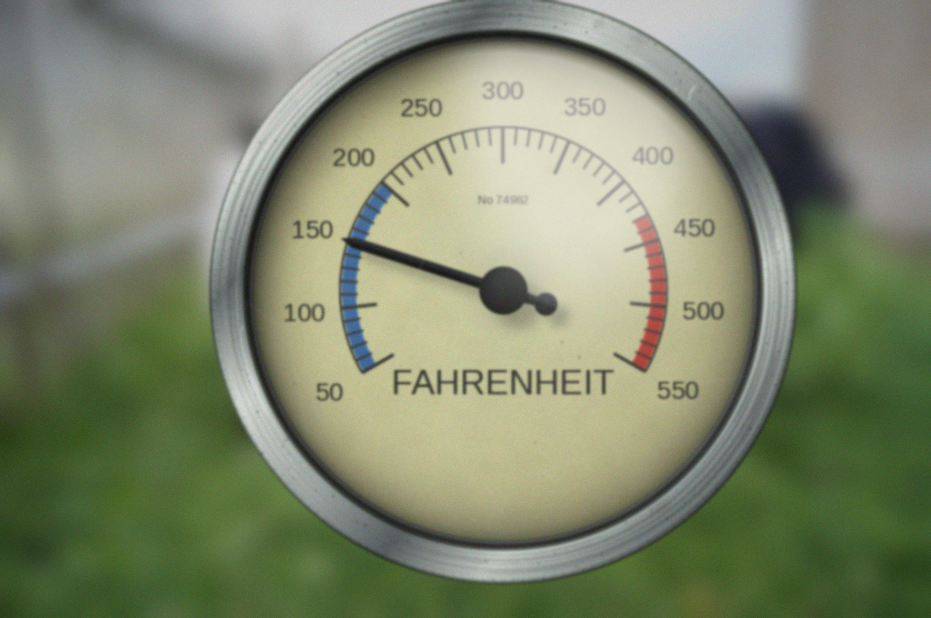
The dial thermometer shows **150** °F
